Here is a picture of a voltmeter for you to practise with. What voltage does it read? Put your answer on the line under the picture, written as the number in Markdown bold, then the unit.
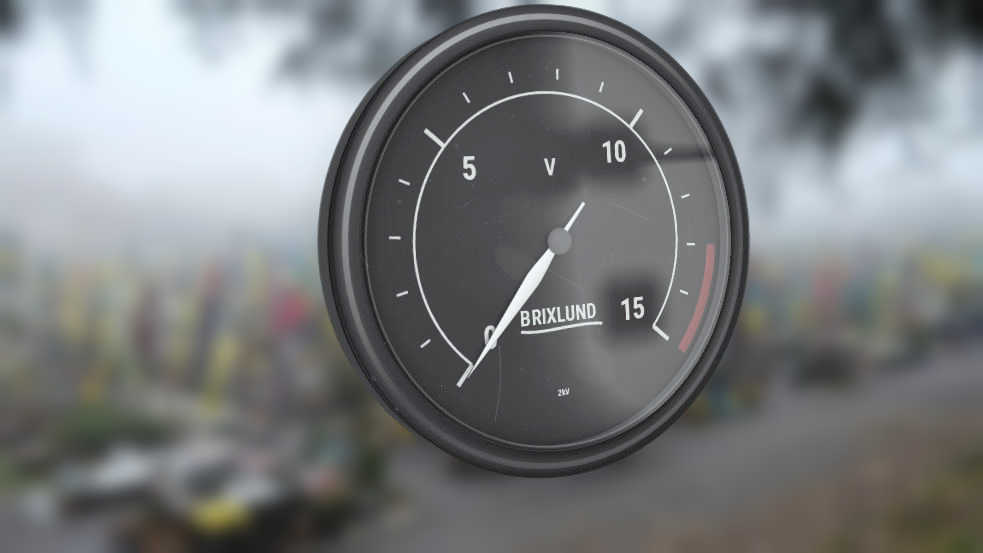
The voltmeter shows **0** V
